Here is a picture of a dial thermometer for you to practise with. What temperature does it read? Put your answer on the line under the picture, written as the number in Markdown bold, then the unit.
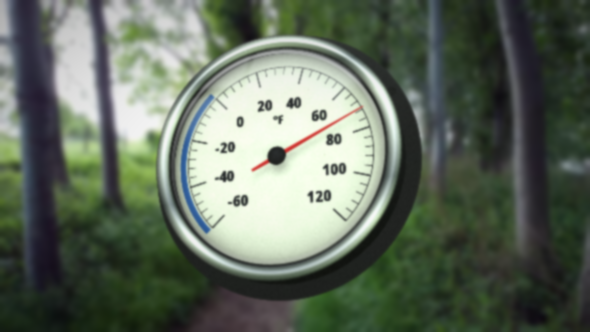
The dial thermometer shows **72** °F
